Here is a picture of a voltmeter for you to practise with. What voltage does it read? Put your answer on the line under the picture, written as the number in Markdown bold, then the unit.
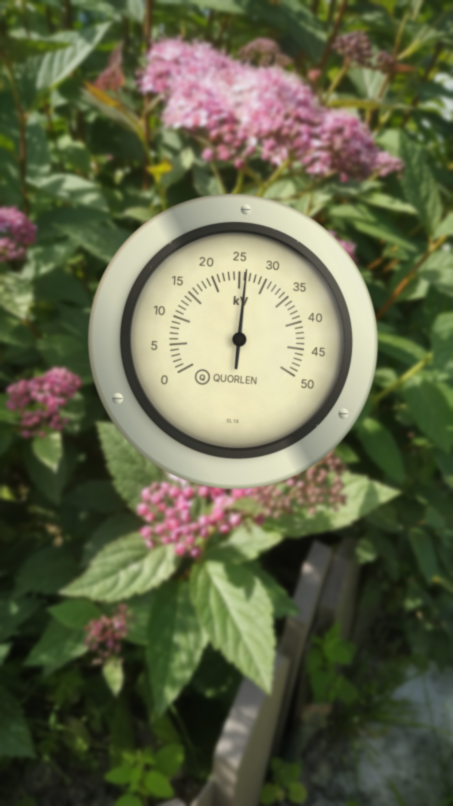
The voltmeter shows **26** kV
